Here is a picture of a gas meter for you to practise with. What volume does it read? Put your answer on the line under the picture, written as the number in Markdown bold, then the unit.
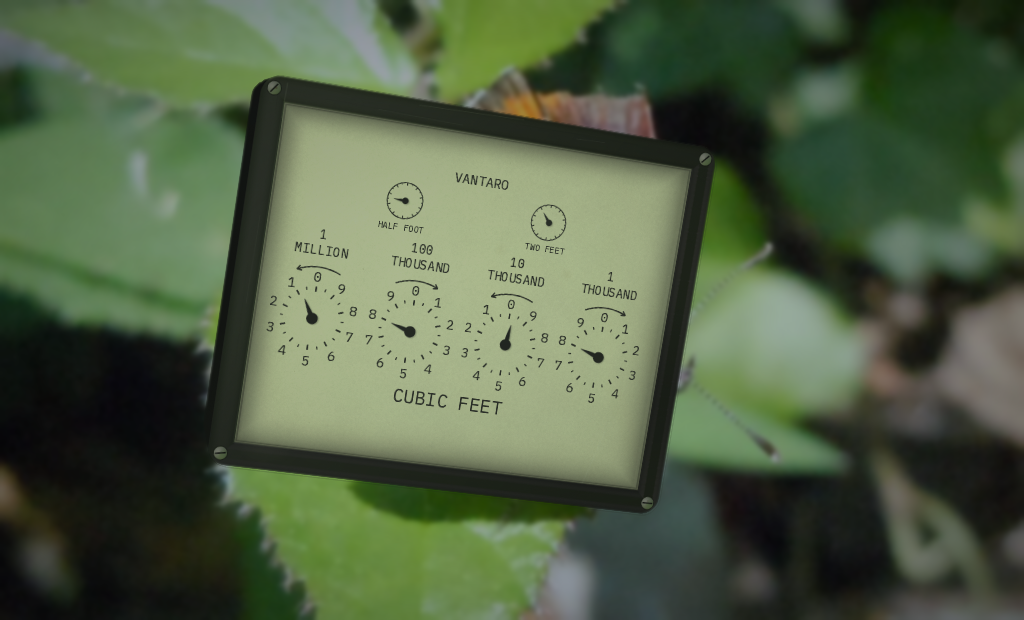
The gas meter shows **79800** ft³
